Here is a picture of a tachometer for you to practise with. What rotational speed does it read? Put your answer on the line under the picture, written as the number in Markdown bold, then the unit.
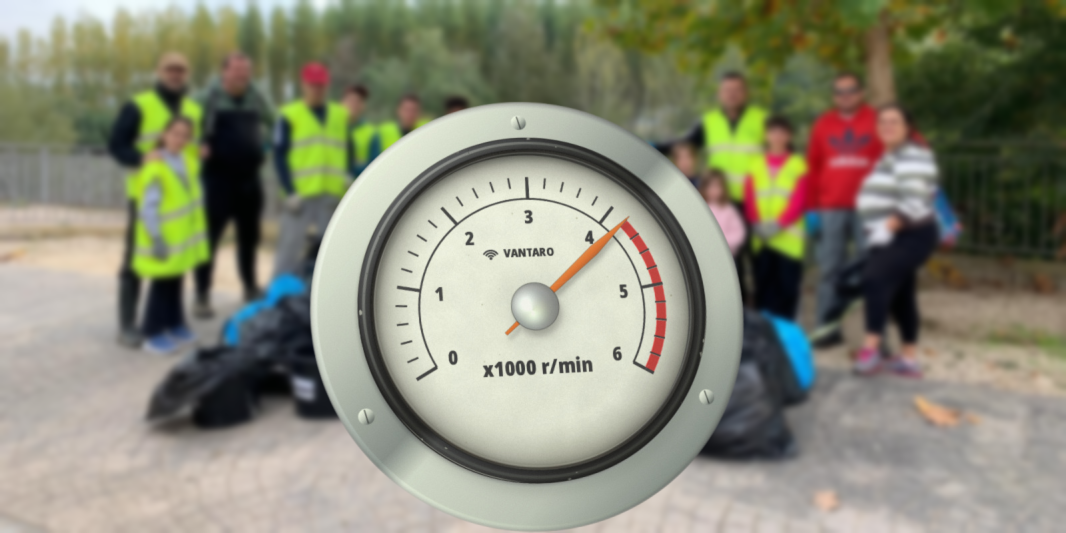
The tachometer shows **4200** rpm
